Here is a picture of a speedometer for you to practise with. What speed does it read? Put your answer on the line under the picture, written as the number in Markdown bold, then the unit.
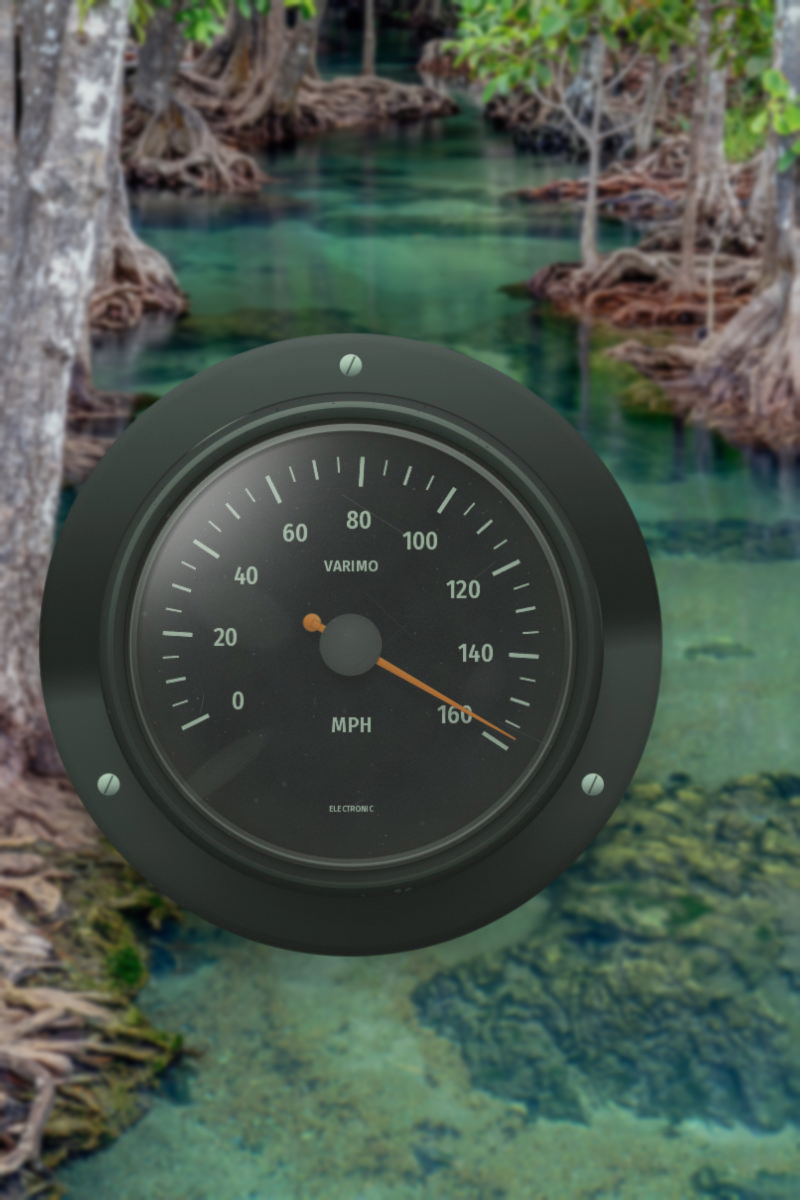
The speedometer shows **157.5** mph
